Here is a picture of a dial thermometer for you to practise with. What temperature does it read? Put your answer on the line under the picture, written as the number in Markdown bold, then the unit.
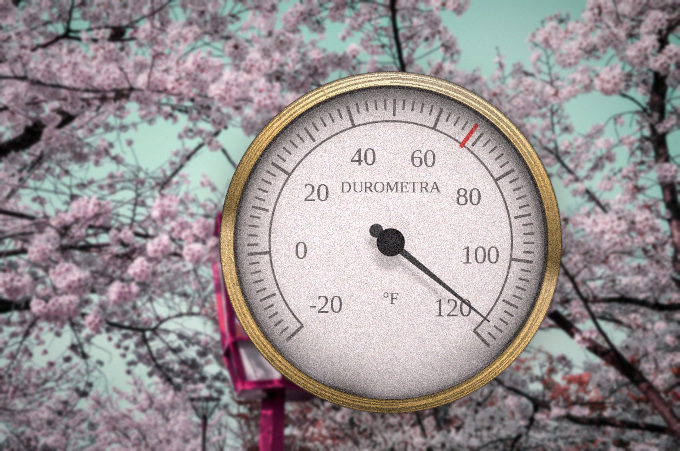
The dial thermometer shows **116** °F
